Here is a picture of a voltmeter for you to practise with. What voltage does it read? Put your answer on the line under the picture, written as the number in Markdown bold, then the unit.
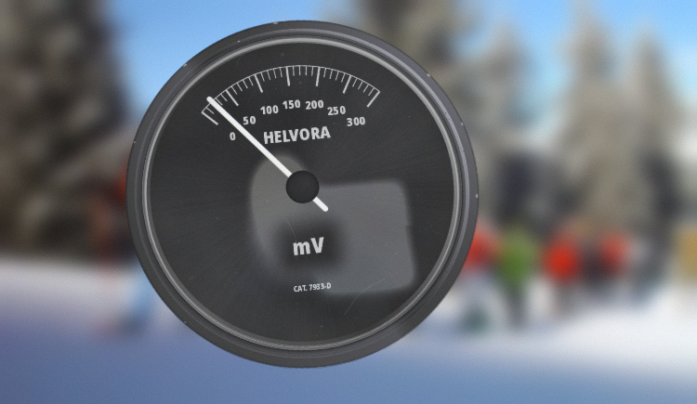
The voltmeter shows **20** mV
